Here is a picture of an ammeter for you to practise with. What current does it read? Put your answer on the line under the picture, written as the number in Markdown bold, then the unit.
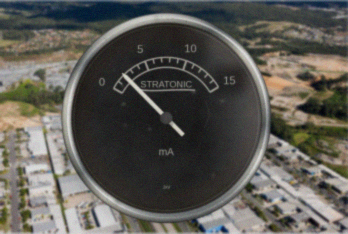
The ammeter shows **2** mA
